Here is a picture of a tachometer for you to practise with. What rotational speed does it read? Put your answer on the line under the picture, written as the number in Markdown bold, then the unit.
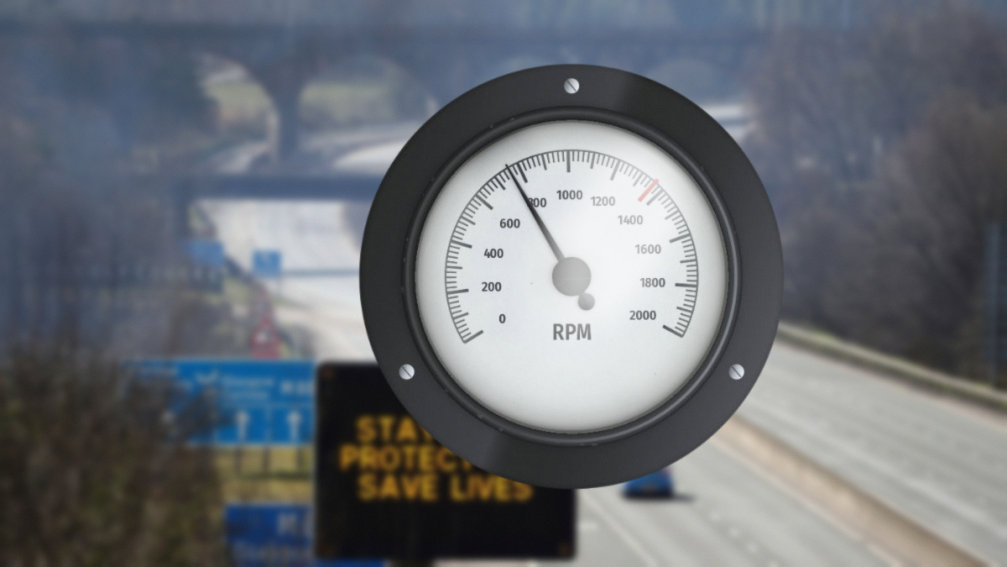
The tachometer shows **760** rpm
